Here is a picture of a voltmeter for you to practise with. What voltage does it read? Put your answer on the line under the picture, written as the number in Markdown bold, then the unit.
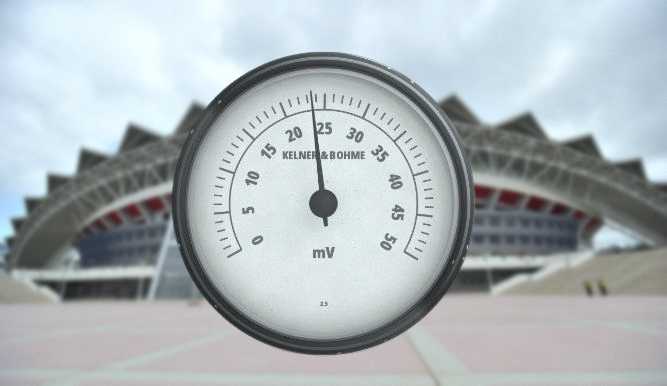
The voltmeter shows **23.5** mV
